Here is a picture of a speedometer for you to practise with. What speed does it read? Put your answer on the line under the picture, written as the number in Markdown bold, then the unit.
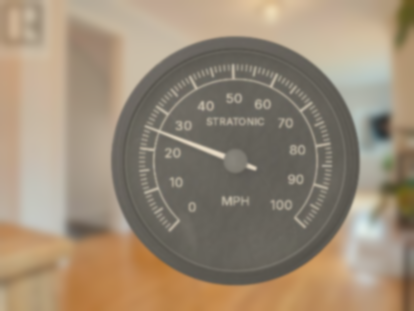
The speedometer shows **25** mph
